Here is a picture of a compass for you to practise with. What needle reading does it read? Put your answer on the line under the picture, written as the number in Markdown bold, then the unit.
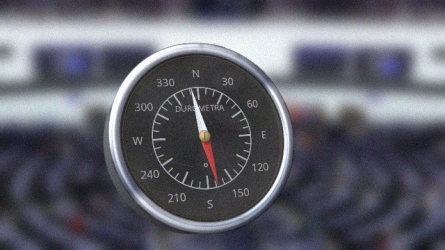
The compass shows **170** °
